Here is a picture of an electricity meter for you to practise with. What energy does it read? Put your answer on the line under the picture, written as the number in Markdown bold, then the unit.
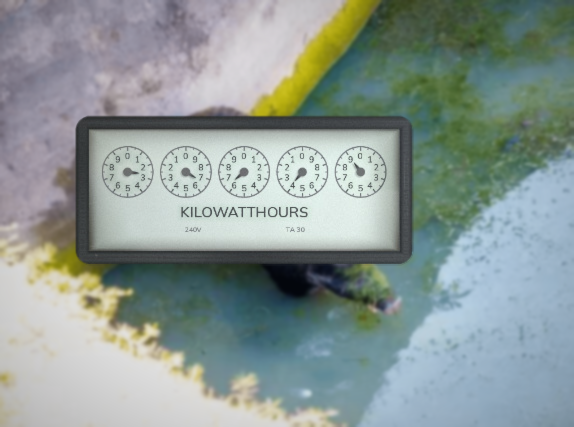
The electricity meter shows **26639** kWh
